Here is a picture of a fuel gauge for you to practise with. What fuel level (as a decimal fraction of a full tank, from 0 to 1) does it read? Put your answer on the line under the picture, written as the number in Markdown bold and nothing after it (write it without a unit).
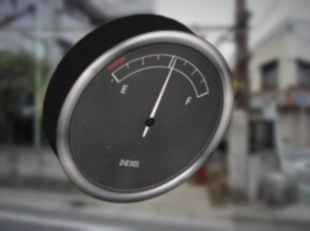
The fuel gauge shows **0.5**
